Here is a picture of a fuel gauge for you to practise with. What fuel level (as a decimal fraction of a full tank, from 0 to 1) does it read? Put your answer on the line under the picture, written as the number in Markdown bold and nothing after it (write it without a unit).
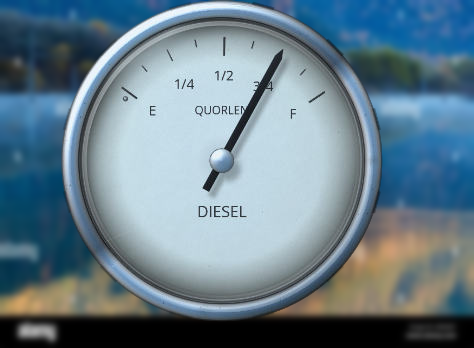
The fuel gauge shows **0.75**
